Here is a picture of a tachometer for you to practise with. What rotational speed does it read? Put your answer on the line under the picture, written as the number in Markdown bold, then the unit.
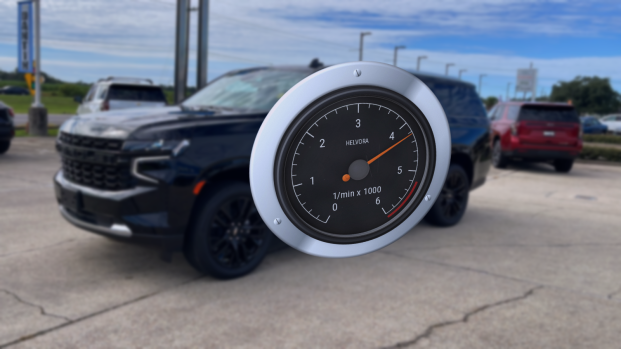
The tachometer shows **4200** rpm
